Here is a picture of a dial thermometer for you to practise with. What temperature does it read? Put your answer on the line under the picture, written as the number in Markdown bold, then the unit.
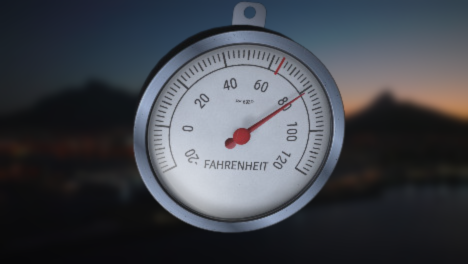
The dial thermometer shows **80** °F
